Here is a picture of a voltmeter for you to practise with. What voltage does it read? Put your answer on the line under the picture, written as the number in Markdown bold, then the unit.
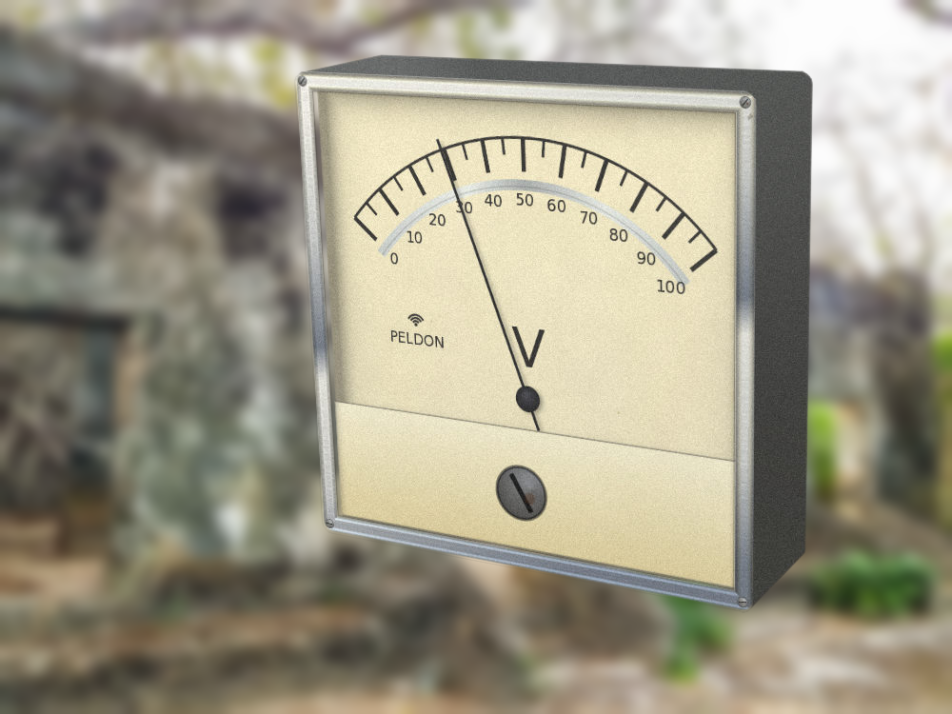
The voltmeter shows **30** V
